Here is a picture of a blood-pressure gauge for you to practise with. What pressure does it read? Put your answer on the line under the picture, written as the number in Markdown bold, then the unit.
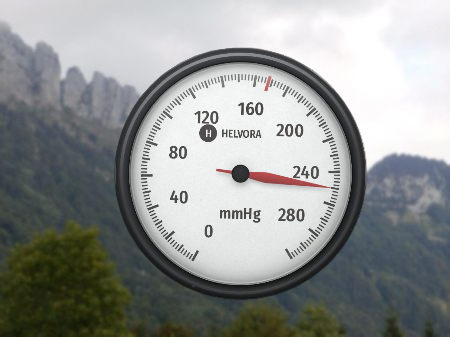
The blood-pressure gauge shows **250** mmHg
